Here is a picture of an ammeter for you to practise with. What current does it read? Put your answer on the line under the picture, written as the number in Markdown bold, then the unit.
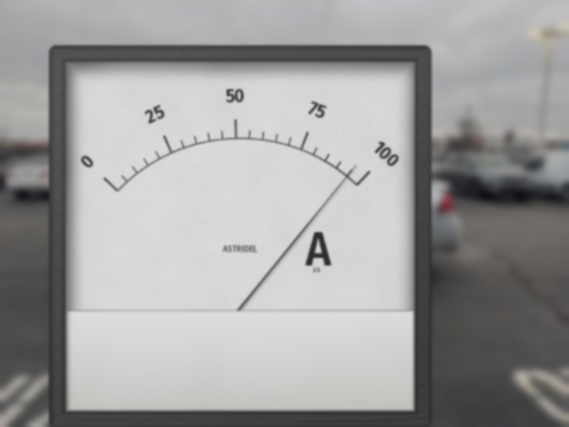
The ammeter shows **95** A
